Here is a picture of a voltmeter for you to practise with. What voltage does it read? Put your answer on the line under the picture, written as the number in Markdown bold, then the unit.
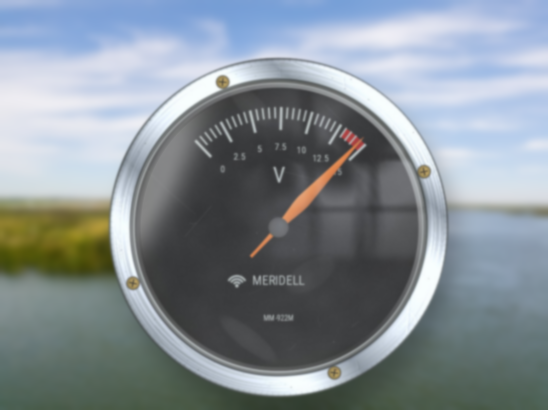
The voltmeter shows **14.5** V
